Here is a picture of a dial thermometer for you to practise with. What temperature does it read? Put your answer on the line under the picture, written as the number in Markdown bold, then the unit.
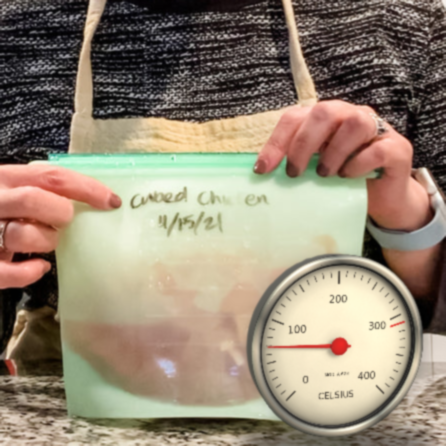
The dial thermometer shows **70** °C
